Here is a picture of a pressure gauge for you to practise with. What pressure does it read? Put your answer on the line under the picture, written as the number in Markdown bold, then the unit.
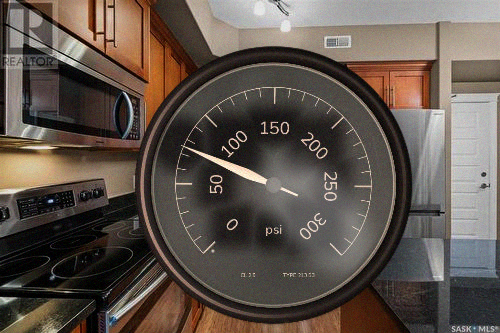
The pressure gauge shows **75** psi
